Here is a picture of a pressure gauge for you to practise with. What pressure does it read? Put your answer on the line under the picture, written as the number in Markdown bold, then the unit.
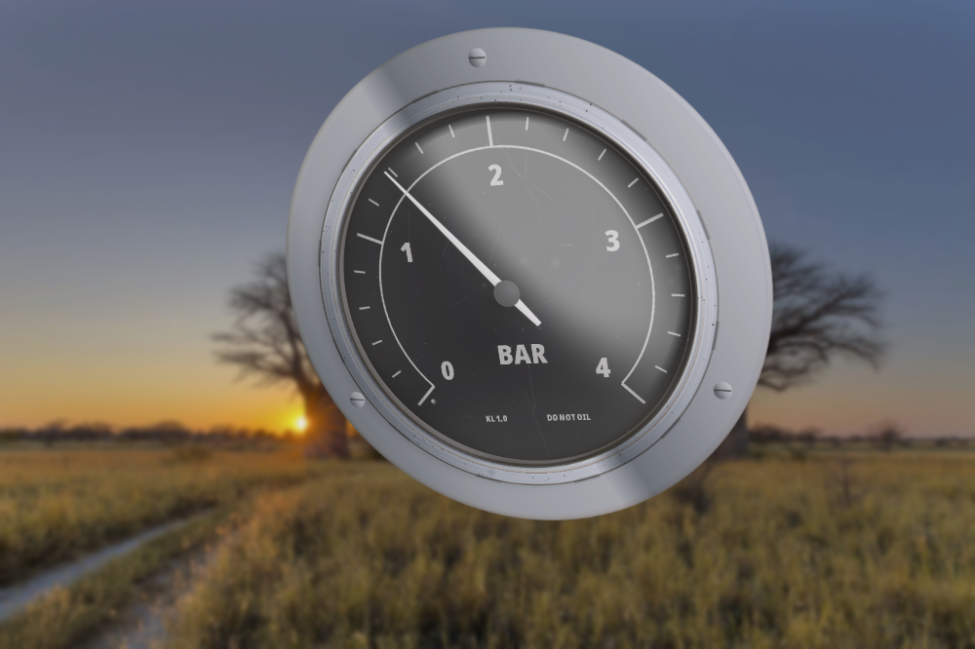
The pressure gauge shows **1.4** bar
